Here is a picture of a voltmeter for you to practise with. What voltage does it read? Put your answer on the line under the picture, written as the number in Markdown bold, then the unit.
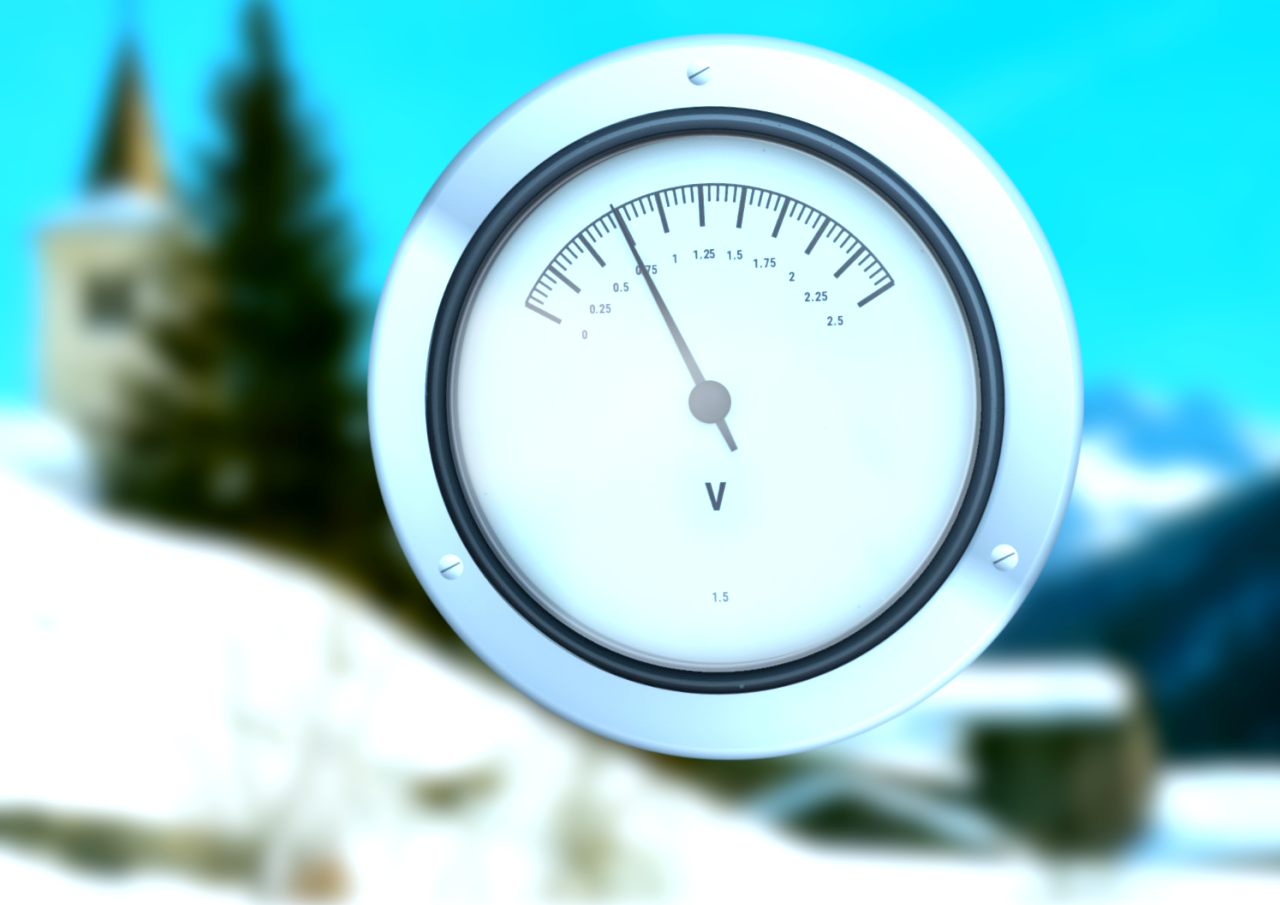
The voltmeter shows **0.75** V
